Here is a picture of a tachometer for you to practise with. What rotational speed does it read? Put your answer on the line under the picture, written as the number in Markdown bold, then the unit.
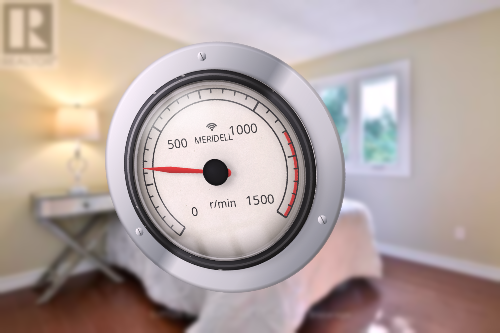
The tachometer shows **325** rpm
